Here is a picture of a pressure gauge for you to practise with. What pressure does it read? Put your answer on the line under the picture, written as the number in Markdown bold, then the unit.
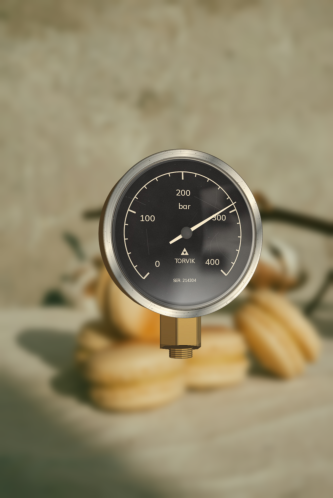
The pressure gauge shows **290** bar
